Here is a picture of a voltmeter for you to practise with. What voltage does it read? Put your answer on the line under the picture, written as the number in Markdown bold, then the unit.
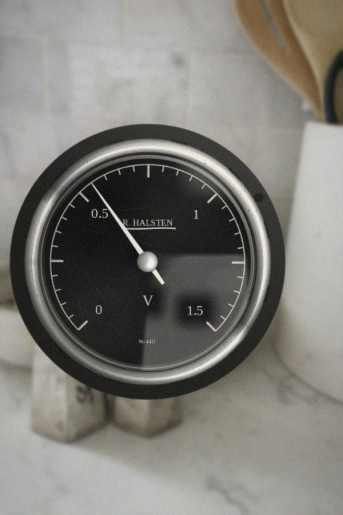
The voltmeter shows **0.55** V
